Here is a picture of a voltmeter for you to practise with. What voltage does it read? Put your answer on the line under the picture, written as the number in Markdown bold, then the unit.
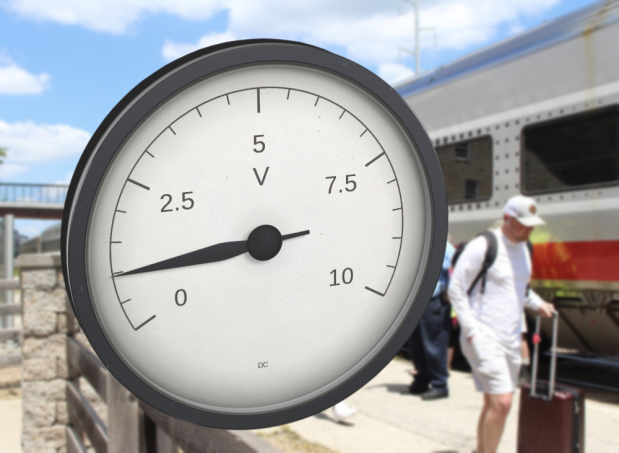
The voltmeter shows **1** V
